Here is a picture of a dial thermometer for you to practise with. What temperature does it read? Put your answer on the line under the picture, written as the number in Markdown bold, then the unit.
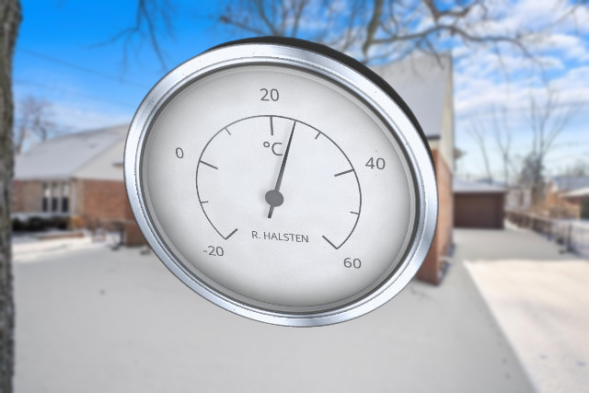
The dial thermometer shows **25** °C
